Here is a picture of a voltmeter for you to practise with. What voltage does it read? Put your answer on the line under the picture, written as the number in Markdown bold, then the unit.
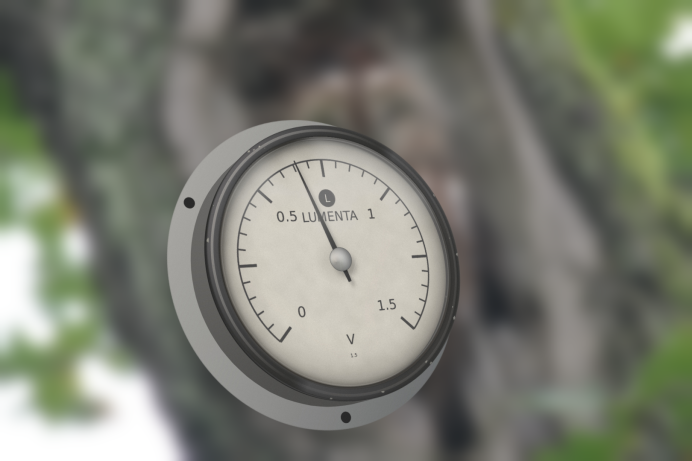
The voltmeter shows **0.65** V
